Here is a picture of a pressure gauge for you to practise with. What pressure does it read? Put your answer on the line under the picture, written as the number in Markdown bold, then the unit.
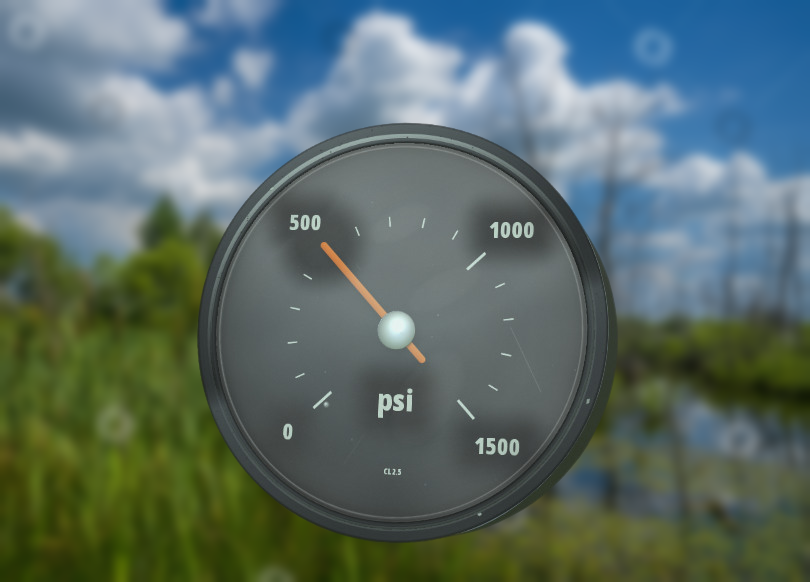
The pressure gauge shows **500** psi
